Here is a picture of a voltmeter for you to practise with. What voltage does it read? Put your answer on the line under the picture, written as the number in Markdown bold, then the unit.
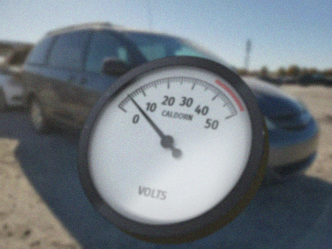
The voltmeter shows **5** V
